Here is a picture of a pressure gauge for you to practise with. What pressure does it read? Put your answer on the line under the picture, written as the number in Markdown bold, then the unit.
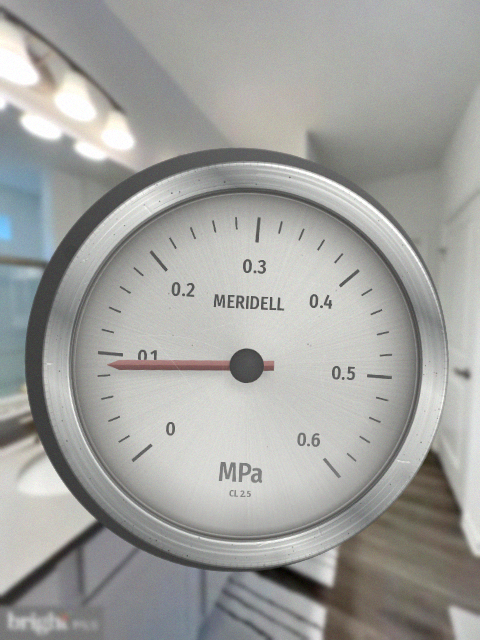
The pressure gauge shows **0.09** MPa
